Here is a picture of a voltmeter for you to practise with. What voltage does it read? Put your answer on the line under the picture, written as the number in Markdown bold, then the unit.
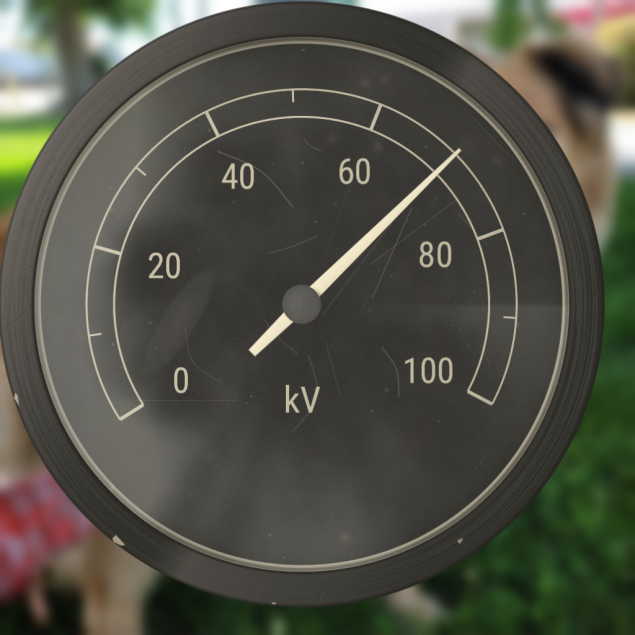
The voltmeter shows **70** kV
